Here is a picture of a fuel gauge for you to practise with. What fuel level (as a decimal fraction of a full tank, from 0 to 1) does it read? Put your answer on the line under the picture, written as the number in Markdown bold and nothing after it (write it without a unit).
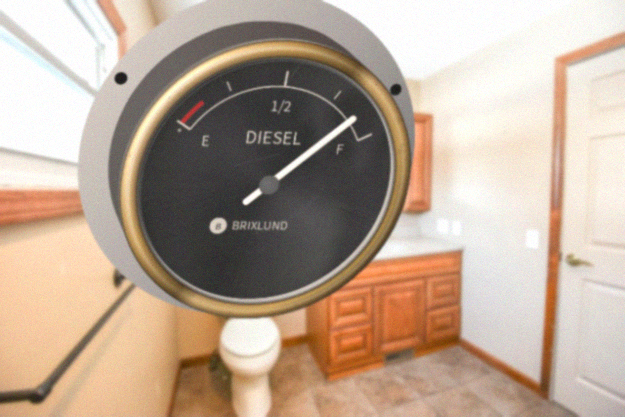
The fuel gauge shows **0.875**
